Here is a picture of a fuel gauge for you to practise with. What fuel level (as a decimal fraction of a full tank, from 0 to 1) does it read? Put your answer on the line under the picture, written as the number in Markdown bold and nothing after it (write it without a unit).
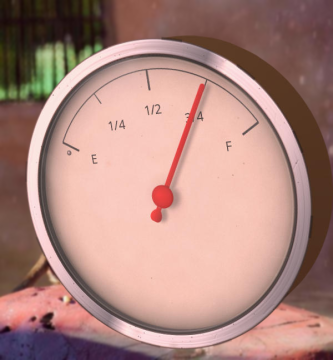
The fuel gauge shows **0.75**
